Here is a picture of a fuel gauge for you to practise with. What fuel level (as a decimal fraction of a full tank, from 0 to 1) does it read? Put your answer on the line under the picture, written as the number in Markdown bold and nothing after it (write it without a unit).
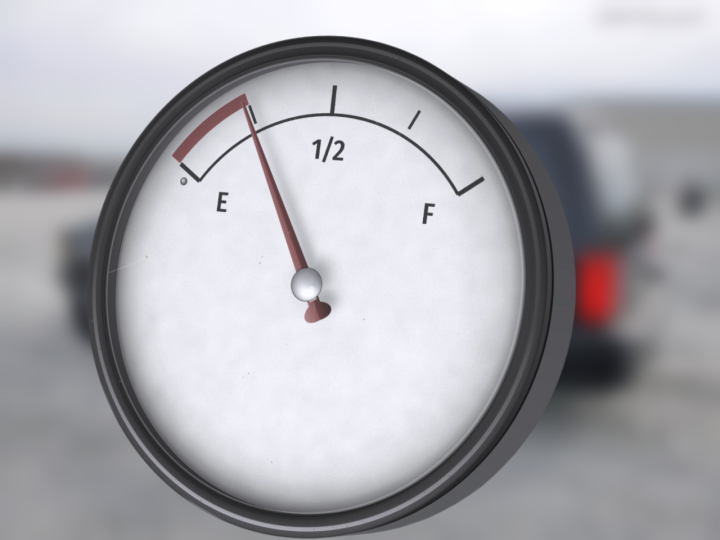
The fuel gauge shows **0.25**
